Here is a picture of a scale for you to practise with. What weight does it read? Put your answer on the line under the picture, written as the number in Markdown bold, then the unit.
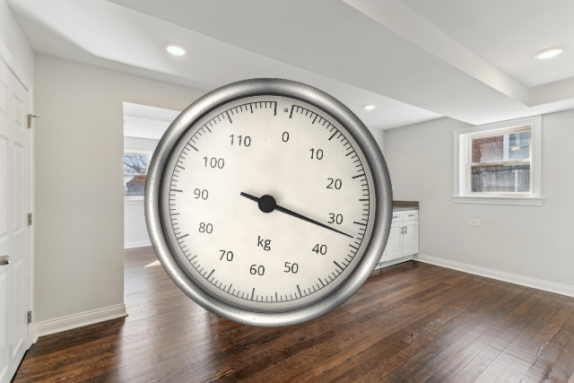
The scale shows **33** kg
